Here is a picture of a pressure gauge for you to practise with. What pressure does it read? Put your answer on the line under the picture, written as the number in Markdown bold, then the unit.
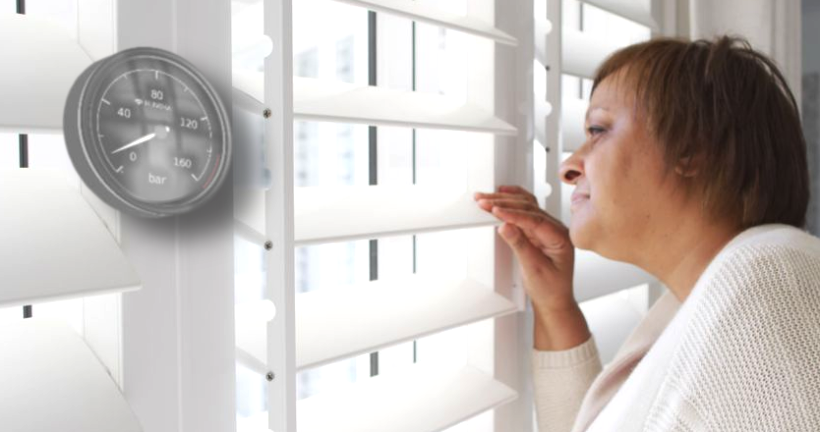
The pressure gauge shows **10** bar
